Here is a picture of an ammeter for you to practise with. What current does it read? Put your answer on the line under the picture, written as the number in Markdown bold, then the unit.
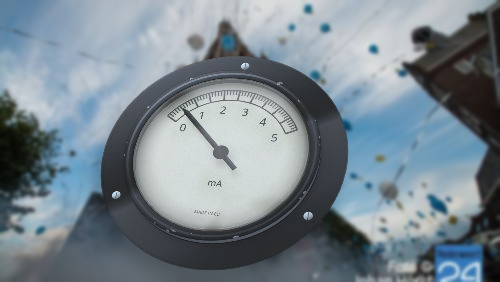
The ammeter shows **0.5** mA
